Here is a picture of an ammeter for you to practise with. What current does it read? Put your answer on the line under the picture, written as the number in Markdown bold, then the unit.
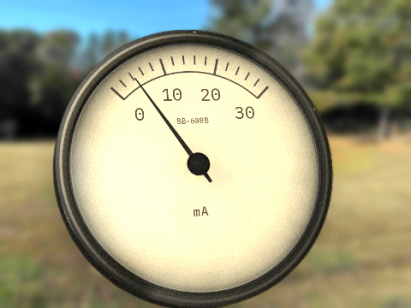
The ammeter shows **4** mA
